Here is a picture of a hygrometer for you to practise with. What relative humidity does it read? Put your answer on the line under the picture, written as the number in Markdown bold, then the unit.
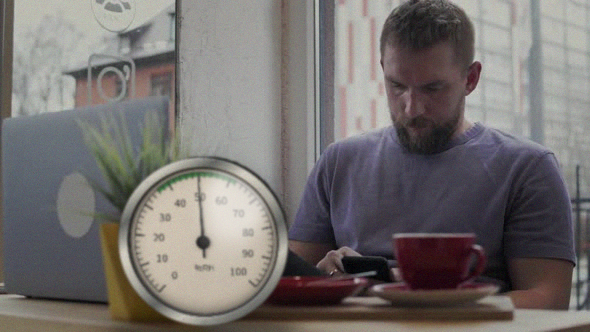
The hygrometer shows **50** %
